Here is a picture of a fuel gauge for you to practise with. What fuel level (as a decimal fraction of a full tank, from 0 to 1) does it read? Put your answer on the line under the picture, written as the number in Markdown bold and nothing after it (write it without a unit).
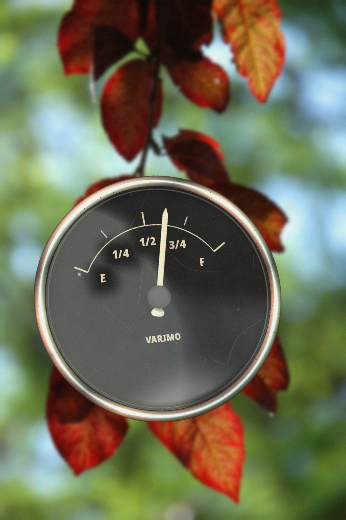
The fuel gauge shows **0.625**
